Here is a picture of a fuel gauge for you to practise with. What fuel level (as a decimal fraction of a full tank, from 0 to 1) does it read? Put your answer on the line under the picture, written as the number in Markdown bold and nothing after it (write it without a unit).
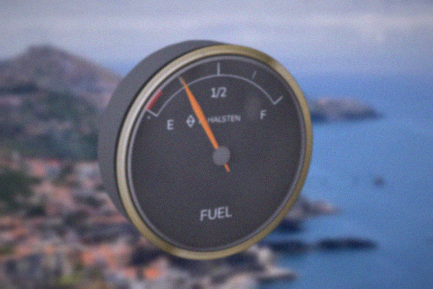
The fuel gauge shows **0.25**
